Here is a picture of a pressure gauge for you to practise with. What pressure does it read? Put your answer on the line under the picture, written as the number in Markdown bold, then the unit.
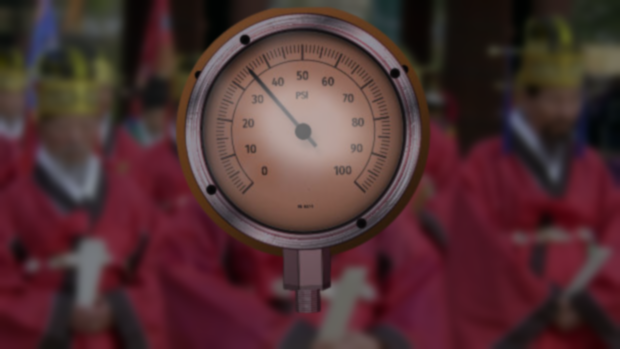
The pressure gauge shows **35** psi
